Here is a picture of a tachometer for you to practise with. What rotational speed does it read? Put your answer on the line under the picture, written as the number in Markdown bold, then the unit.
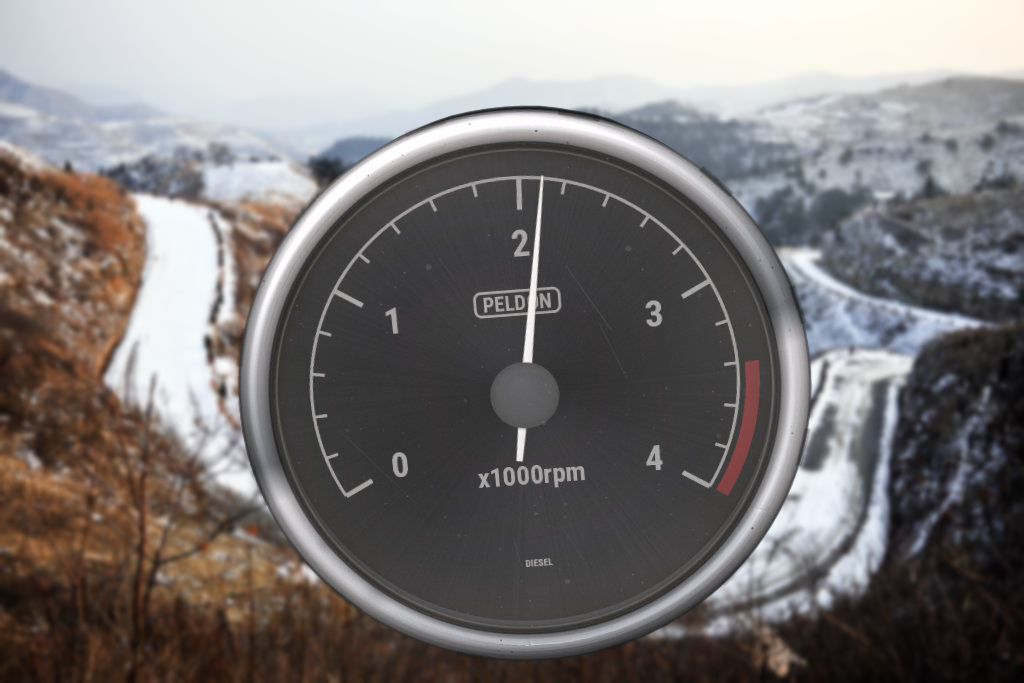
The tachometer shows **2100** rpm
